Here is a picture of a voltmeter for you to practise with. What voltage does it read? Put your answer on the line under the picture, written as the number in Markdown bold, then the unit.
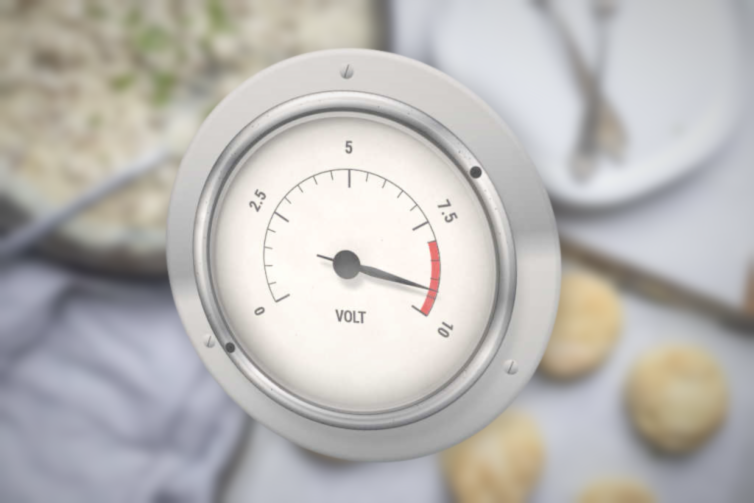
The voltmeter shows **9.25** V
